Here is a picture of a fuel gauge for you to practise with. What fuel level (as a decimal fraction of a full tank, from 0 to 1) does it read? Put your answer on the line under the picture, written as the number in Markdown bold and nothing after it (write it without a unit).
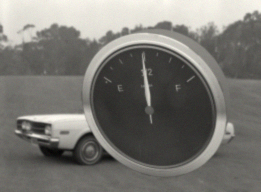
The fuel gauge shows **0.5**
